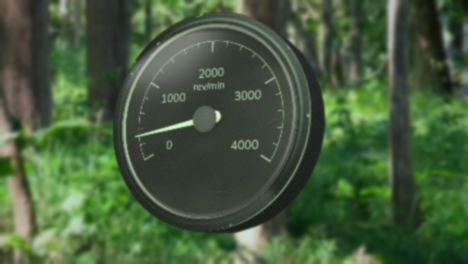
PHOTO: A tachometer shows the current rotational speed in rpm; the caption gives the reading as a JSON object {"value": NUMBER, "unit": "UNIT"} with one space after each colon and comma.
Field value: {"value": 300, "unit": "rpm"}
